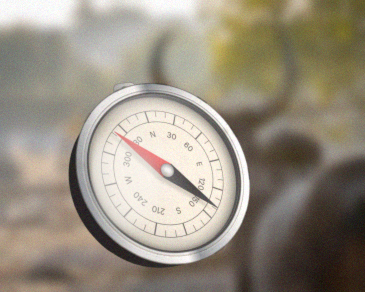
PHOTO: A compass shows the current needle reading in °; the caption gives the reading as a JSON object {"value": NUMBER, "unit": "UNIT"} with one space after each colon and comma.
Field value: {"value": 320, "unit": "°"}
